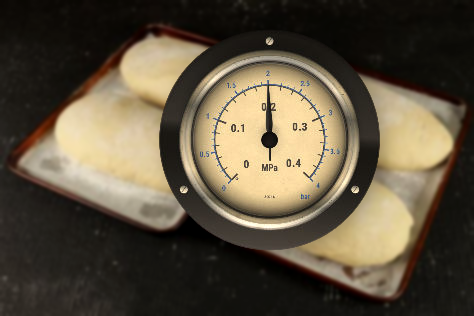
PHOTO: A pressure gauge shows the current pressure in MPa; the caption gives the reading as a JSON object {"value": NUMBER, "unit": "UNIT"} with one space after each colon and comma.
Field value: {"value": 0.2, "unit": "MPa"}
